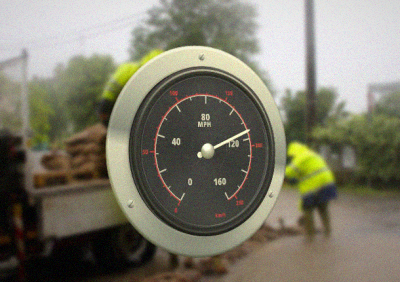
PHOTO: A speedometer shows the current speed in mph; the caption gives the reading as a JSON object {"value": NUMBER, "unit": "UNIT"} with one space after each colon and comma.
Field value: {"value": 115, "unit": "mph"}
